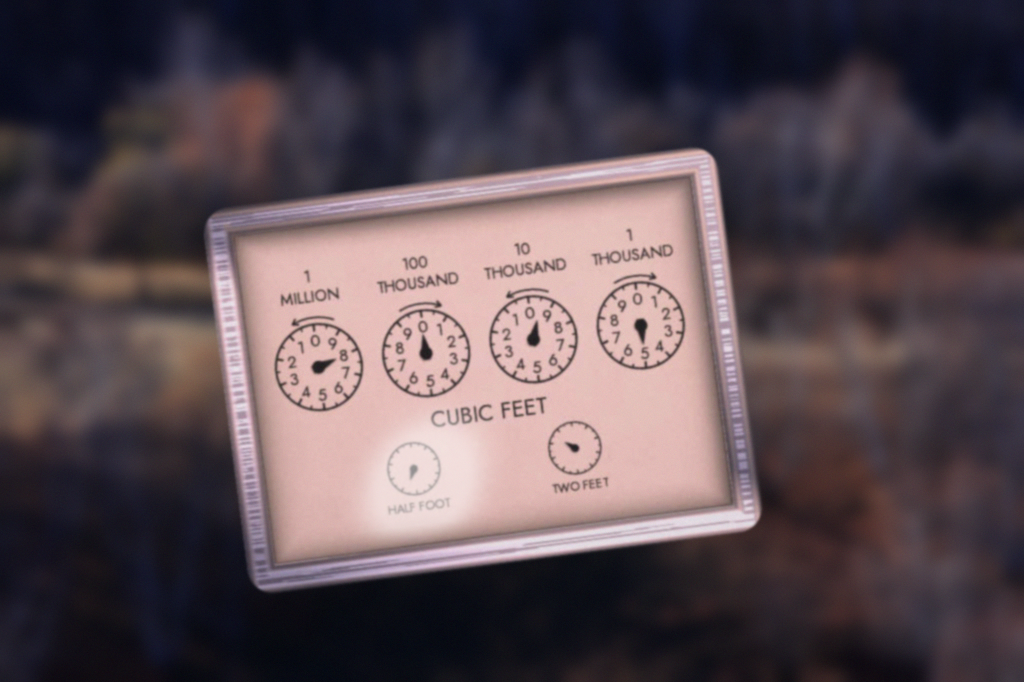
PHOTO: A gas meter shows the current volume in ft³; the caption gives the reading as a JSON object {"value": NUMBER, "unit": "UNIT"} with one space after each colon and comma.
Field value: {"value": 799500, "unit": "ft³"}
